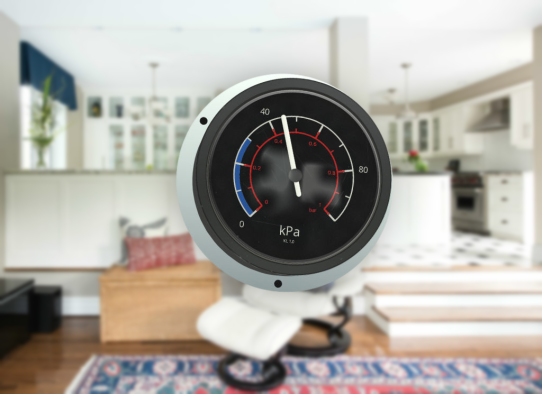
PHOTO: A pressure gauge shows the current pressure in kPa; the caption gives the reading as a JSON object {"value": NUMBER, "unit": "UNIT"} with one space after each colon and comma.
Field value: {"value": 45, "unit": "kPa"}
